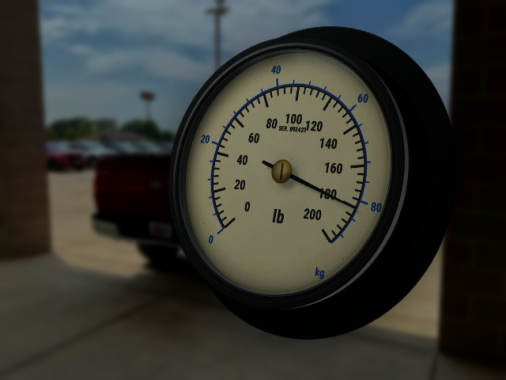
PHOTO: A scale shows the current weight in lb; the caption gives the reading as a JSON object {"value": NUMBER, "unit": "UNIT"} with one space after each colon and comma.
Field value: {"value": 180, "unit": "lb"}
